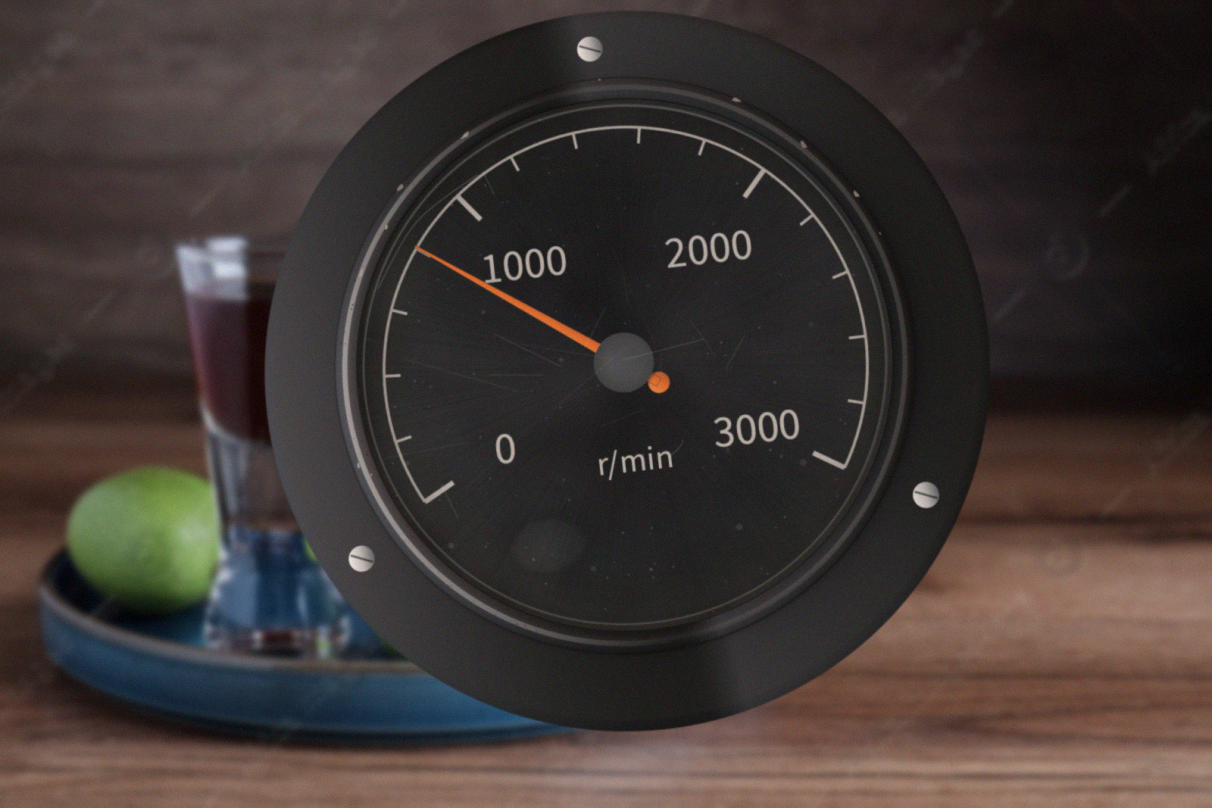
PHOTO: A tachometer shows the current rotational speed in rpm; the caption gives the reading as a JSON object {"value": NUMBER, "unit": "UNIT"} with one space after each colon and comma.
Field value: {"value": 800, "unit": "rpm"}
